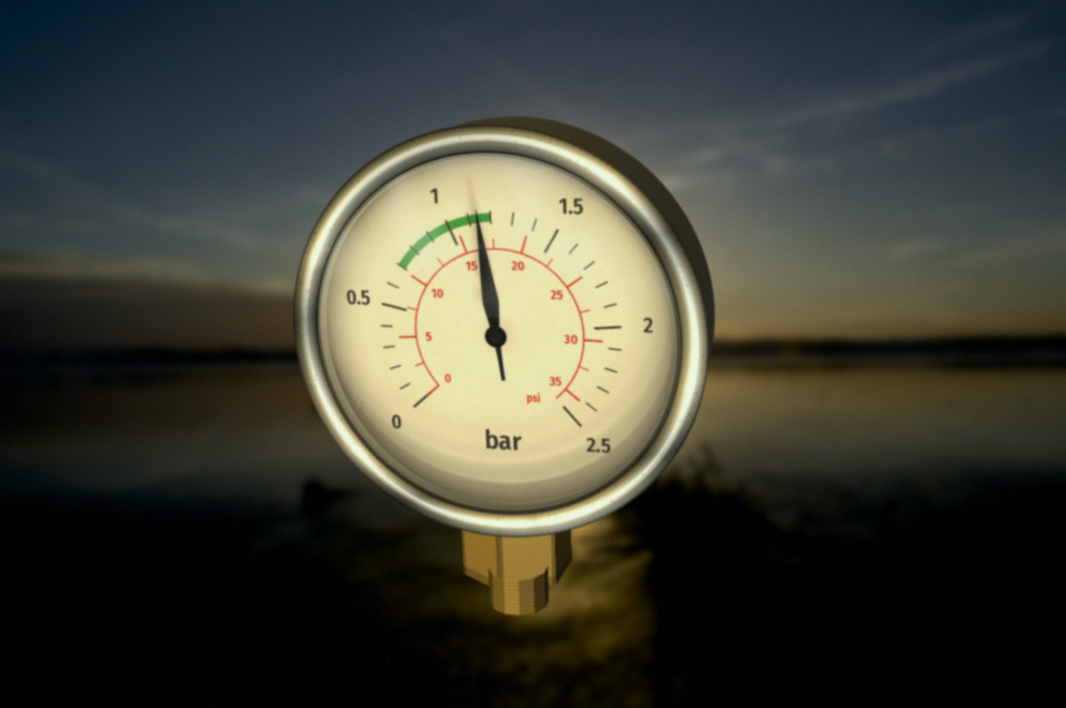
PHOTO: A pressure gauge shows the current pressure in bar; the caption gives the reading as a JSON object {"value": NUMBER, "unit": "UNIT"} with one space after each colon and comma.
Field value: {"value": 1.15, "unit": "bar"}
